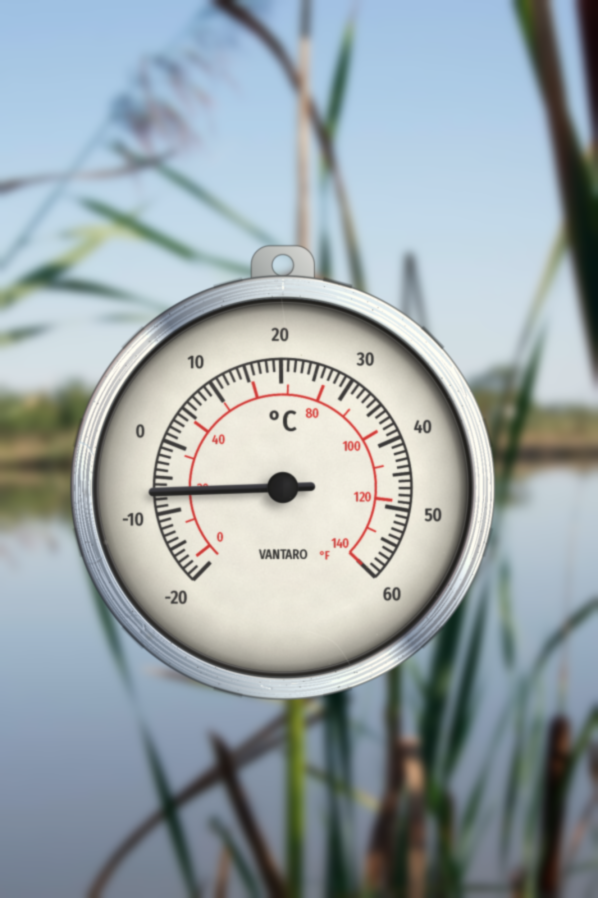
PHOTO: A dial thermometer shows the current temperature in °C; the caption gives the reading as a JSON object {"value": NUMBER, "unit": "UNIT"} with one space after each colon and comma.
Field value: {"value": -7, "unit": "°C"}
